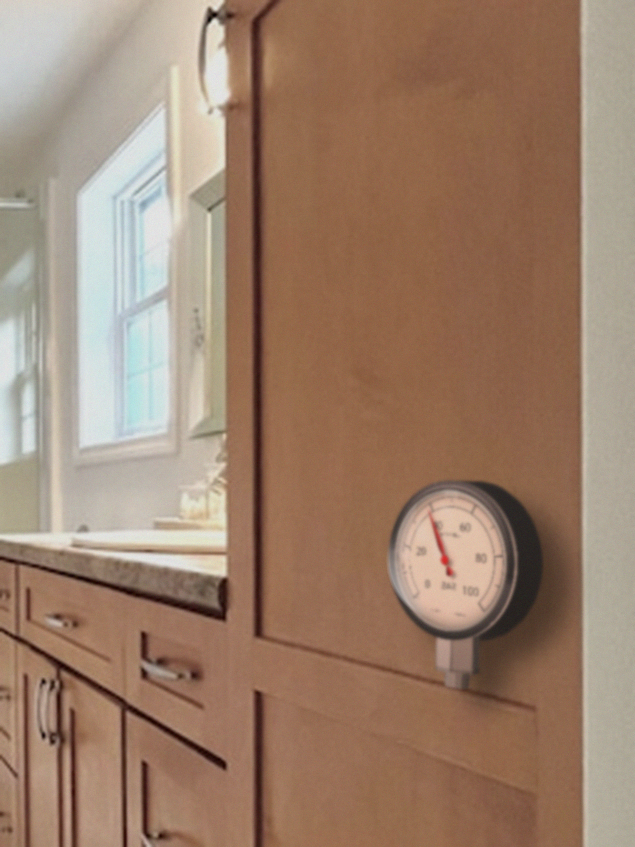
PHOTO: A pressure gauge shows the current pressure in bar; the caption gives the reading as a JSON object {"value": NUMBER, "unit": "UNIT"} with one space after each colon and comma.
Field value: {"value": 40, "unit": "bar"}
